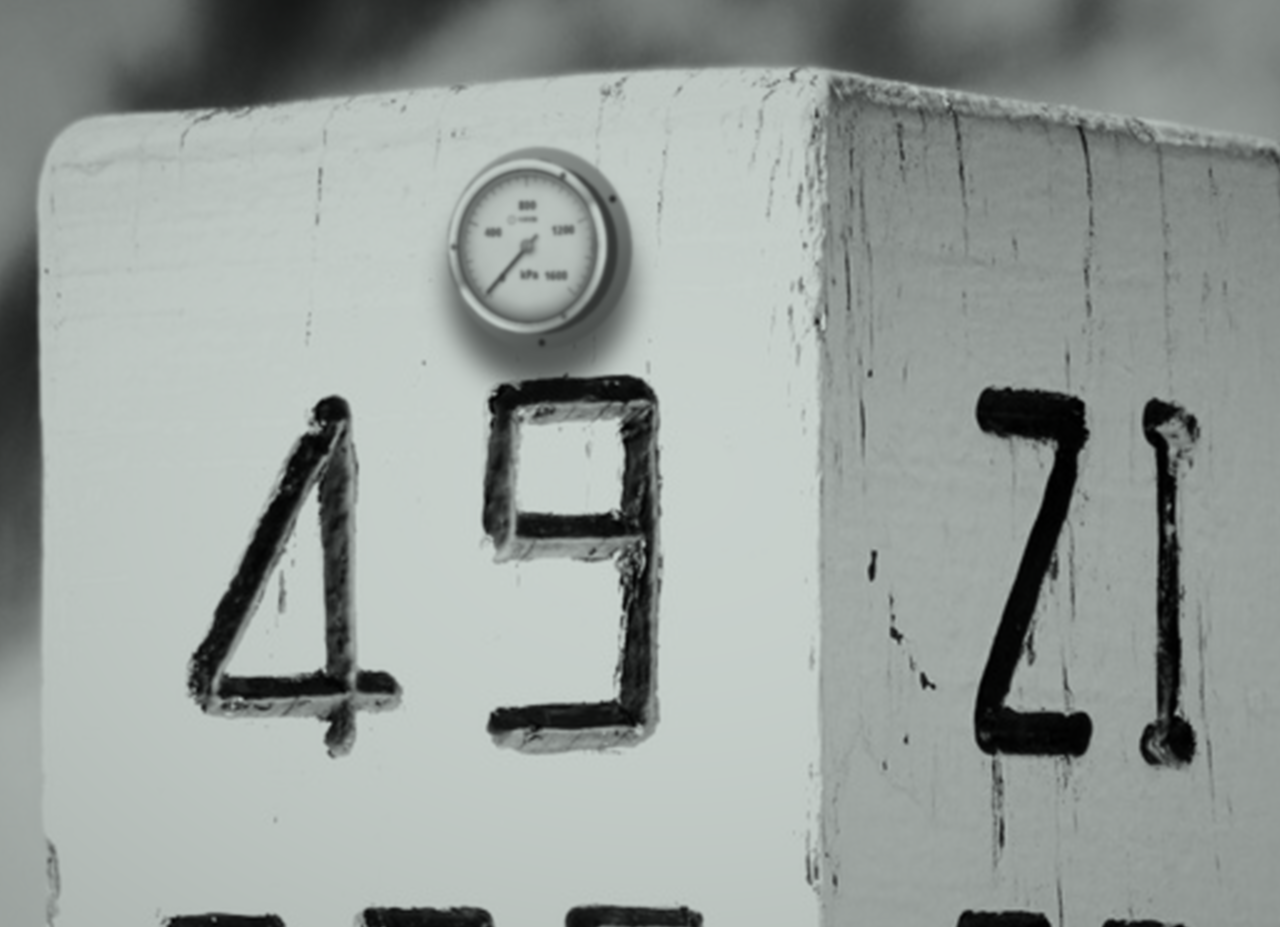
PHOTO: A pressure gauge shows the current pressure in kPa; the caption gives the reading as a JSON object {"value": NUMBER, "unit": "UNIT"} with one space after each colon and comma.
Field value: {"value": 0, "unit": "kPa"}
